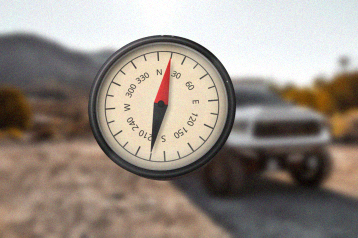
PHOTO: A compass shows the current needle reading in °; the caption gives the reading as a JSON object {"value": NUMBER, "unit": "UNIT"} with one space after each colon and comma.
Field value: {"value": 15, "unit": "°"}
